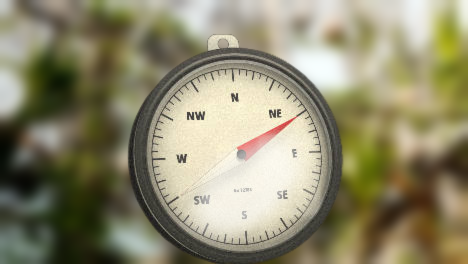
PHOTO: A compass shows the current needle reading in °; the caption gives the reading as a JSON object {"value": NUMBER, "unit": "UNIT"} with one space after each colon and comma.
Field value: {"value": 60, "unit": "°"}
